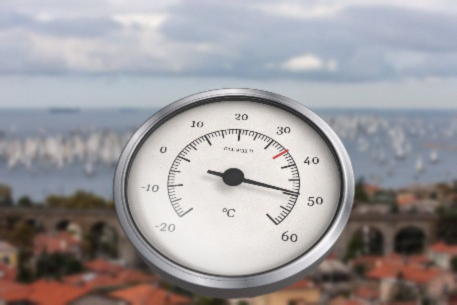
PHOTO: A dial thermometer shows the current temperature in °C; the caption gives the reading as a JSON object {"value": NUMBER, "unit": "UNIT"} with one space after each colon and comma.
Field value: {"value": 50, "unit": "°C"}
